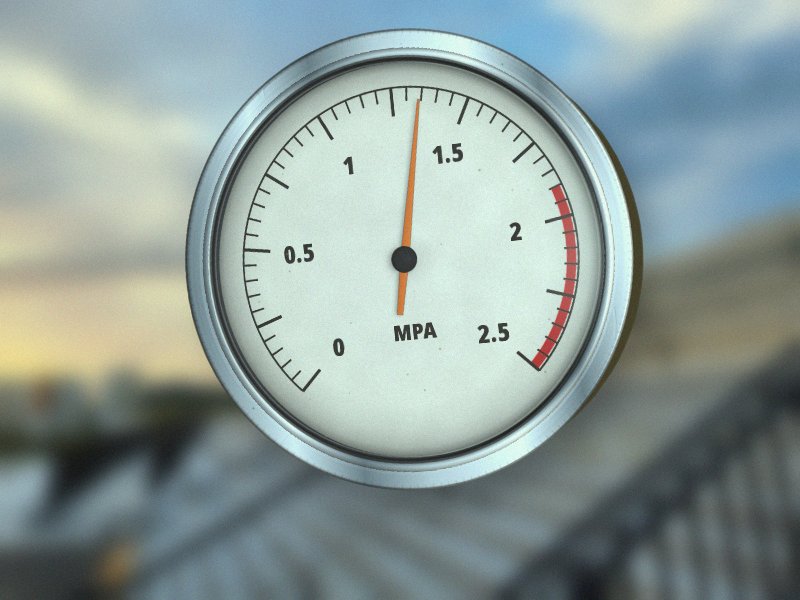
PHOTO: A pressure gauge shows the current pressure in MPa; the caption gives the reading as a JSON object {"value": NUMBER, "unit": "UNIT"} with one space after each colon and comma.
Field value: {"value": 1.35, "unit": "MPa"}
